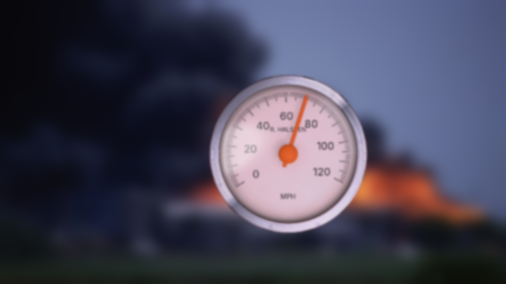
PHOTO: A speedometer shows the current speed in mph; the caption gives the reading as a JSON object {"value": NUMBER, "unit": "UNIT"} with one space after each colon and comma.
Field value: {"value": 70, "unit": "mph"}
